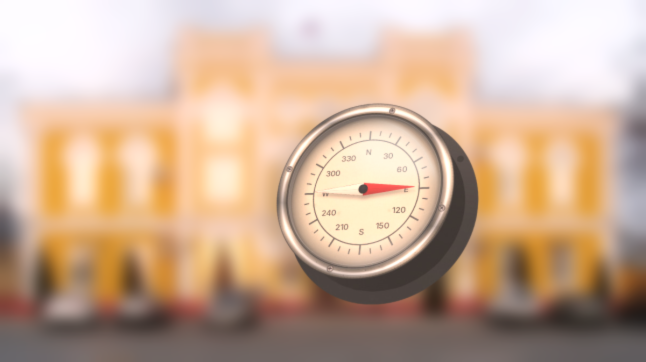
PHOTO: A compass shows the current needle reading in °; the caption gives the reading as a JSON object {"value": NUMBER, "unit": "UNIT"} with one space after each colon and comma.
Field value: {"value": 90, "unit": "°"}
